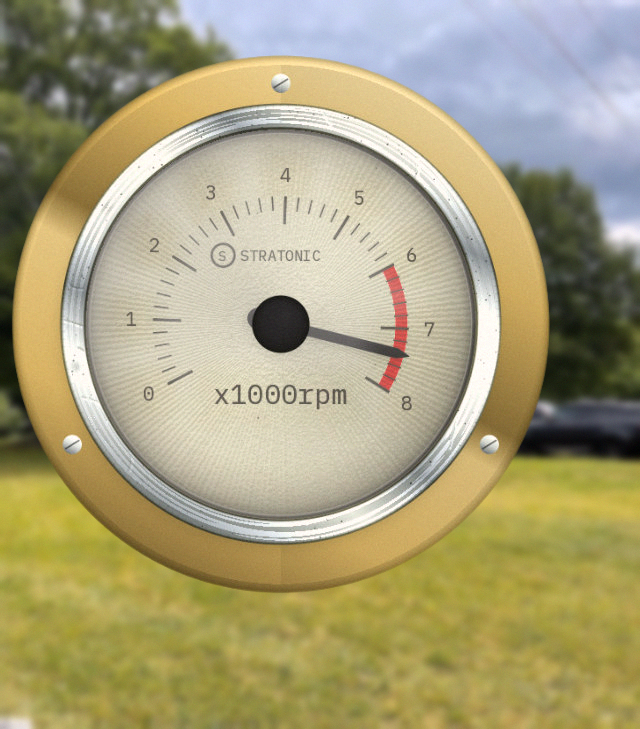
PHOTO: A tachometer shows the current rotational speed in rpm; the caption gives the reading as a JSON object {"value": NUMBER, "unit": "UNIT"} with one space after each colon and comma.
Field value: {"value": 7400, "unit": "rpm"}
